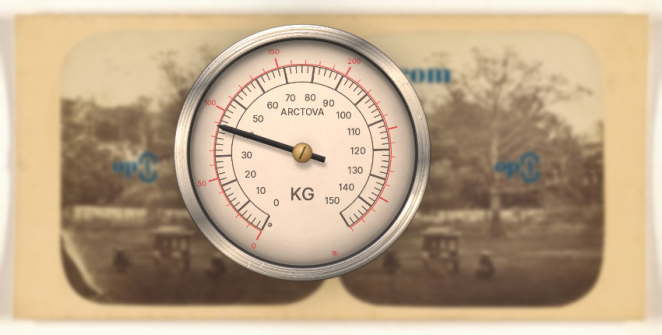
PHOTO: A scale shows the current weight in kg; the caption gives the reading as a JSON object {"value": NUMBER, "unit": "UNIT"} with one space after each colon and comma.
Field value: {"value": 40, "unit": "kg"}
